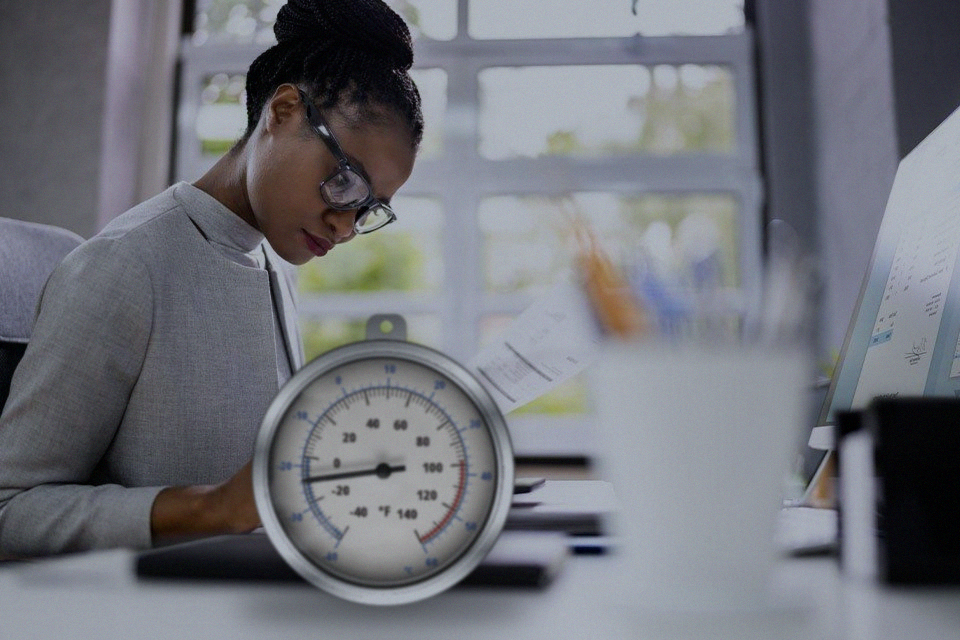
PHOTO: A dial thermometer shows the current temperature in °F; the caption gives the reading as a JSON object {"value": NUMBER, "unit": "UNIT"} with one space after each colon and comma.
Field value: {"value": -10, "unit": "°F"}
